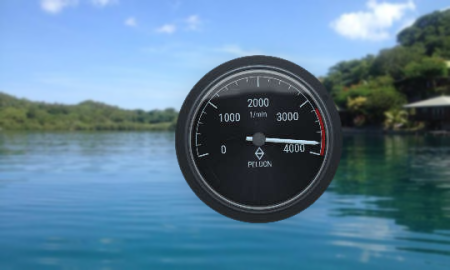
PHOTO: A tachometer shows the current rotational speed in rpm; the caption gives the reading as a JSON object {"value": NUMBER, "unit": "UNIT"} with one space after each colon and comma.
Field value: {"value": 3800, "unit": "rpm"}
